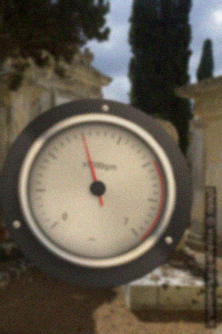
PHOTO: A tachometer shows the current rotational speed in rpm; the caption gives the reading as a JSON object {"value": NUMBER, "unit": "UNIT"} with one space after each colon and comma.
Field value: {"value": 3000, "unit": "rpm"}
